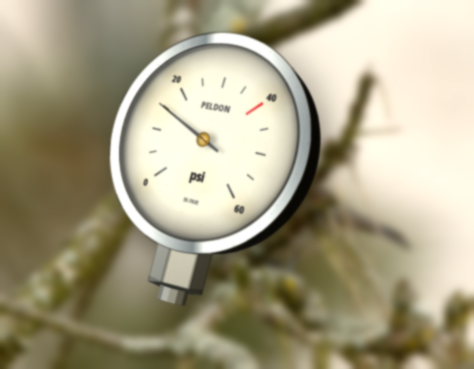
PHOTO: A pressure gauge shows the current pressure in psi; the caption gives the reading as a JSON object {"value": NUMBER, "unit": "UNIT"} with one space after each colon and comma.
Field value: {"value": 15, "unit": "psi"}
